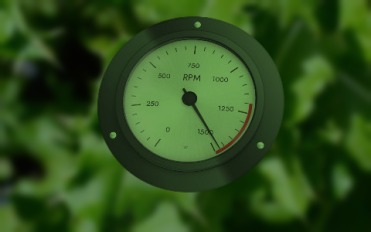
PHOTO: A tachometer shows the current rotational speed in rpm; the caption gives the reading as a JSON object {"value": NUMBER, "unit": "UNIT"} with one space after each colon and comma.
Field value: {"value": 1475, "unit": "rpm"}
